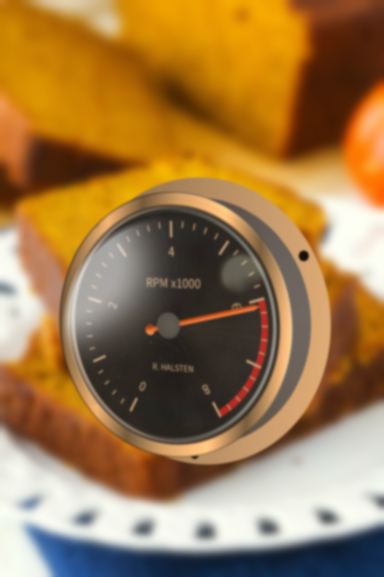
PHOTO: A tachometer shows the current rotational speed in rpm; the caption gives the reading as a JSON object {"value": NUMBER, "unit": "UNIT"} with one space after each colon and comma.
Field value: {"value": 6100, "unit": "rpm"}
